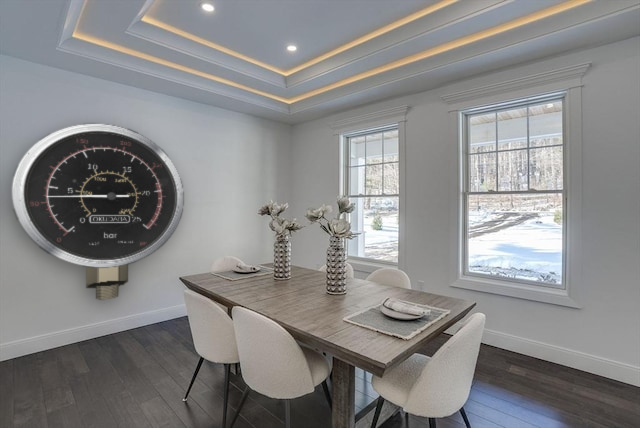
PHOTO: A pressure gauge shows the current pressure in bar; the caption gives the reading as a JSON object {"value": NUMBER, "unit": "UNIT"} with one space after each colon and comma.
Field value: {"value": 4, "unit": "bar"}
